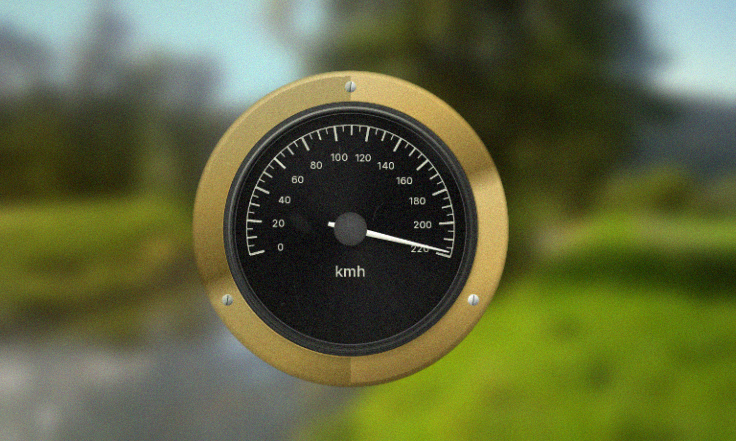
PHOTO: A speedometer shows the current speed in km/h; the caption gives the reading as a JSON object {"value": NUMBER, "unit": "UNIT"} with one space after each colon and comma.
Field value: {"value": 217.5, "unit": "km/h"}
